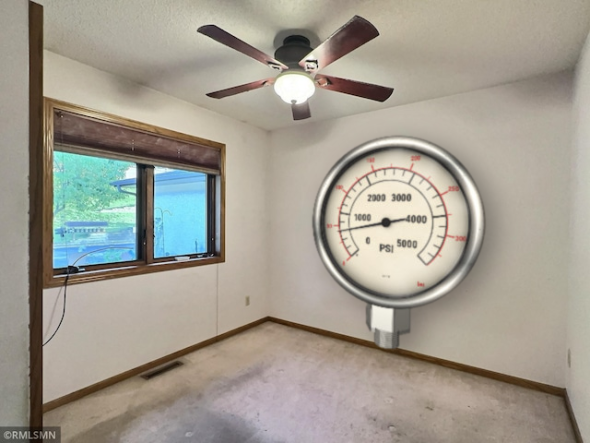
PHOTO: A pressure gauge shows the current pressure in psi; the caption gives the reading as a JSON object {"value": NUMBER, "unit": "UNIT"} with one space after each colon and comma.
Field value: {"value": 600, "unit": "psi"}
